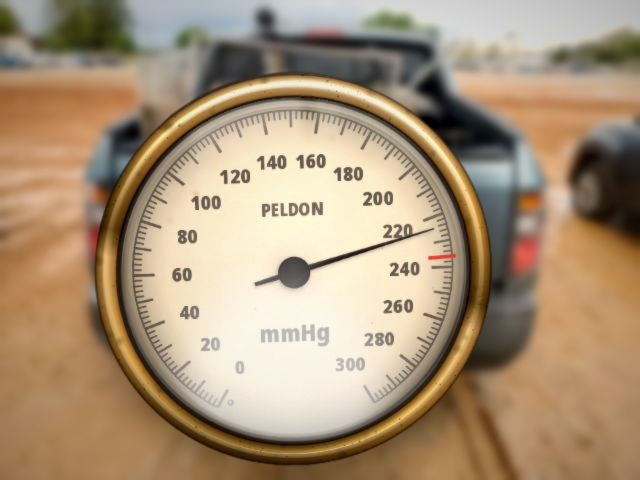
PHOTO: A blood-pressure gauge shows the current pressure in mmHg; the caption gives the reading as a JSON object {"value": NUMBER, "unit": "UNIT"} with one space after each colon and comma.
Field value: {"value": 224, "unit": "mmHg"}
